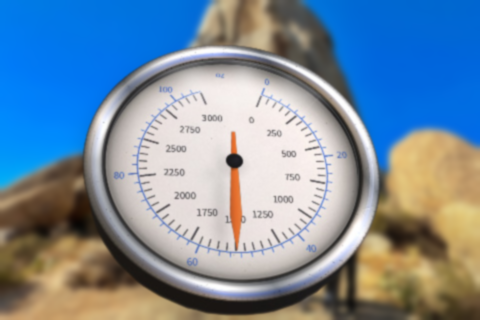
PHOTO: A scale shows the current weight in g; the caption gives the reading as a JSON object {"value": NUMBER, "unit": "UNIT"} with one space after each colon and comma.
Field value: {"value": 1500, "unit": "g"}
